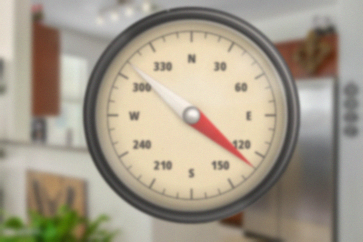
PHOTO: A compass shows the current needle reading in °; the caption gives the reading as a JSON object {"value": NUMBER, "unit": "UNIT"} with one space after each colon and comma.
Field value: {"value": 130, "unit": "°"}
